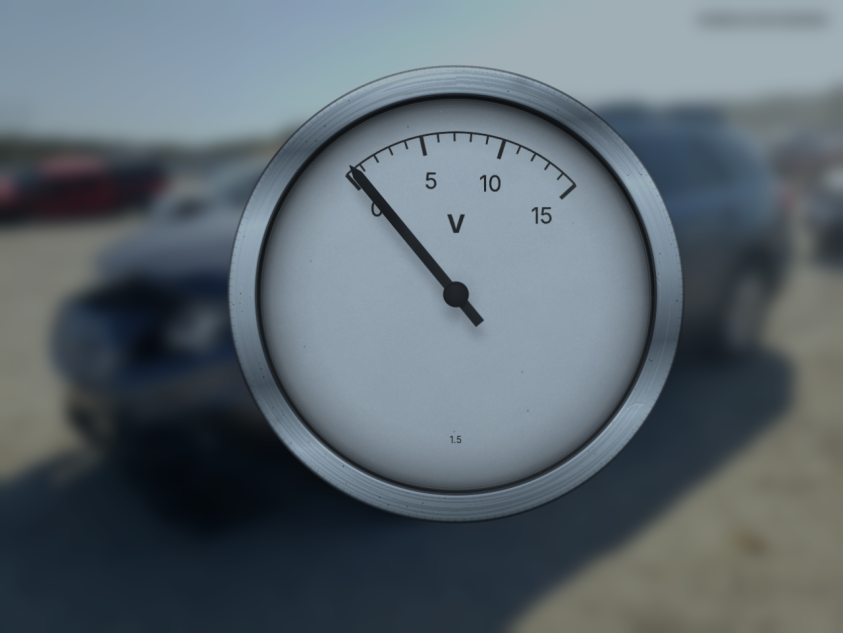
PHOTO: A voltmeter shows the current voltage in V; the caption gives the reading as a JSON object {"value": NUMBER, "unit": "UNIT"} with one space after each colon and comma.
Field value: {"value": 0.5, "unit": "V"}
